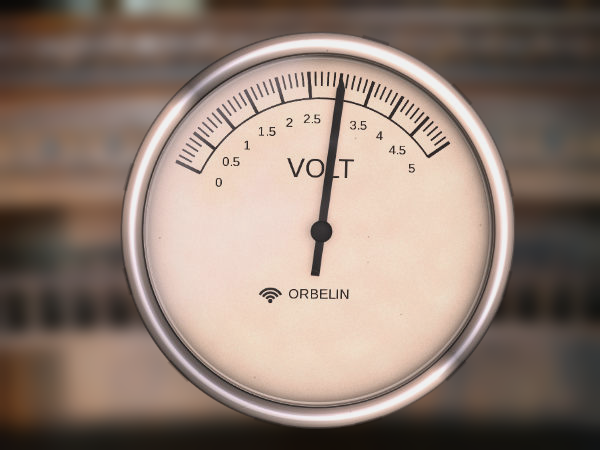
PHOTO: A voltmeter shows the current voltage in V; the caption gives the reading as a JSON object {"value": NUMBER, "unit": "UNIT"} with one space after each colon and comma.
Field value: {"value": 3, "unit": "V"}
